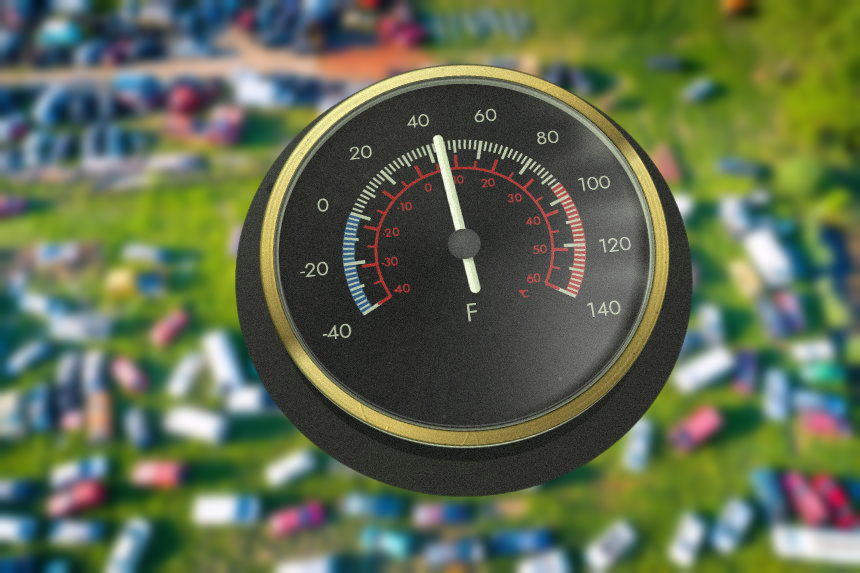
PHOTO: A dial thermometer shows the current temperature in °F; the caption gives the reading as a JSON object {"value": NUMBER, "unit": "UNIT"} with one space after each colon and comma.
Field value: {"value": 44, "unit": "°F"}
